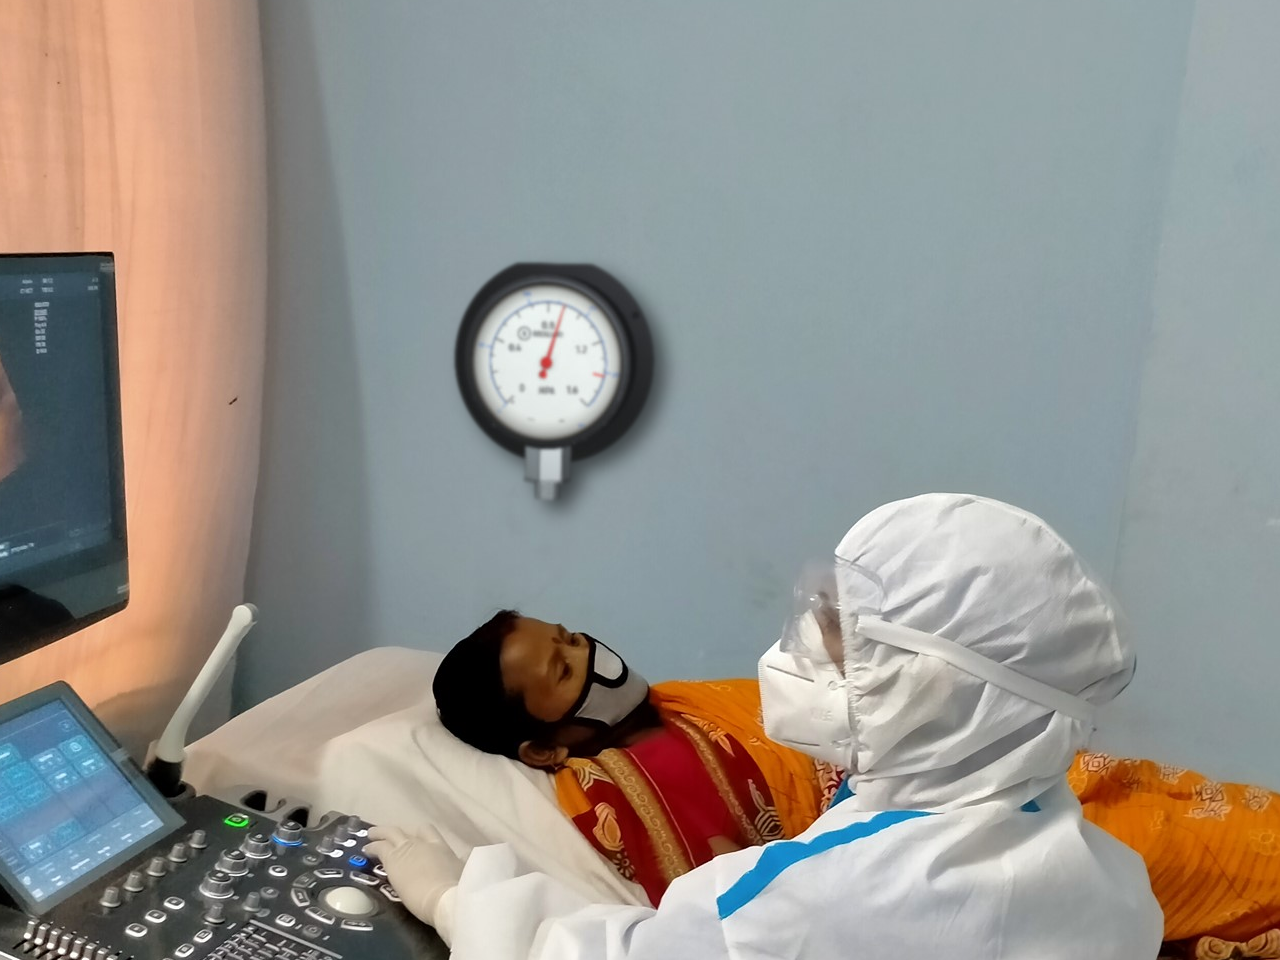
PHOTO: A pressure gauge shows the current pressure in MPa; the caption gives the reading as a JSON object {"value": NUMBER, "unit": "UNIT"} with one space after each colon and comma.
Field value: {"value": 0.9, "unit": "MPa"}
